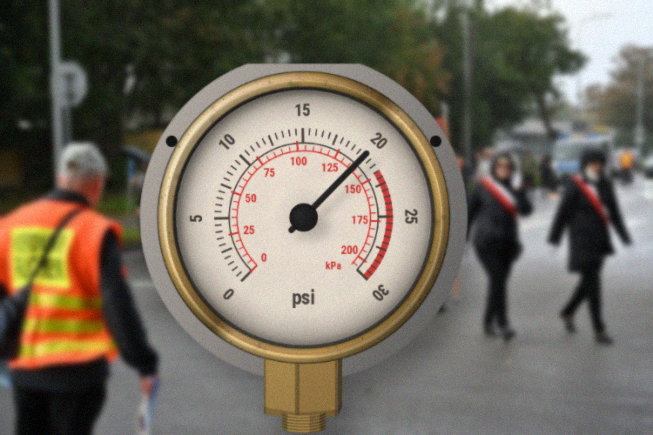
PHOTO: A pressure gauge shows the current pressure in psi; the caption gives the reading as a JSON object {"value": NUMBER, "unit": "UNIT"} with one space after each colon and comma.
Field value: {"value": 20, "unit": "psi"}
